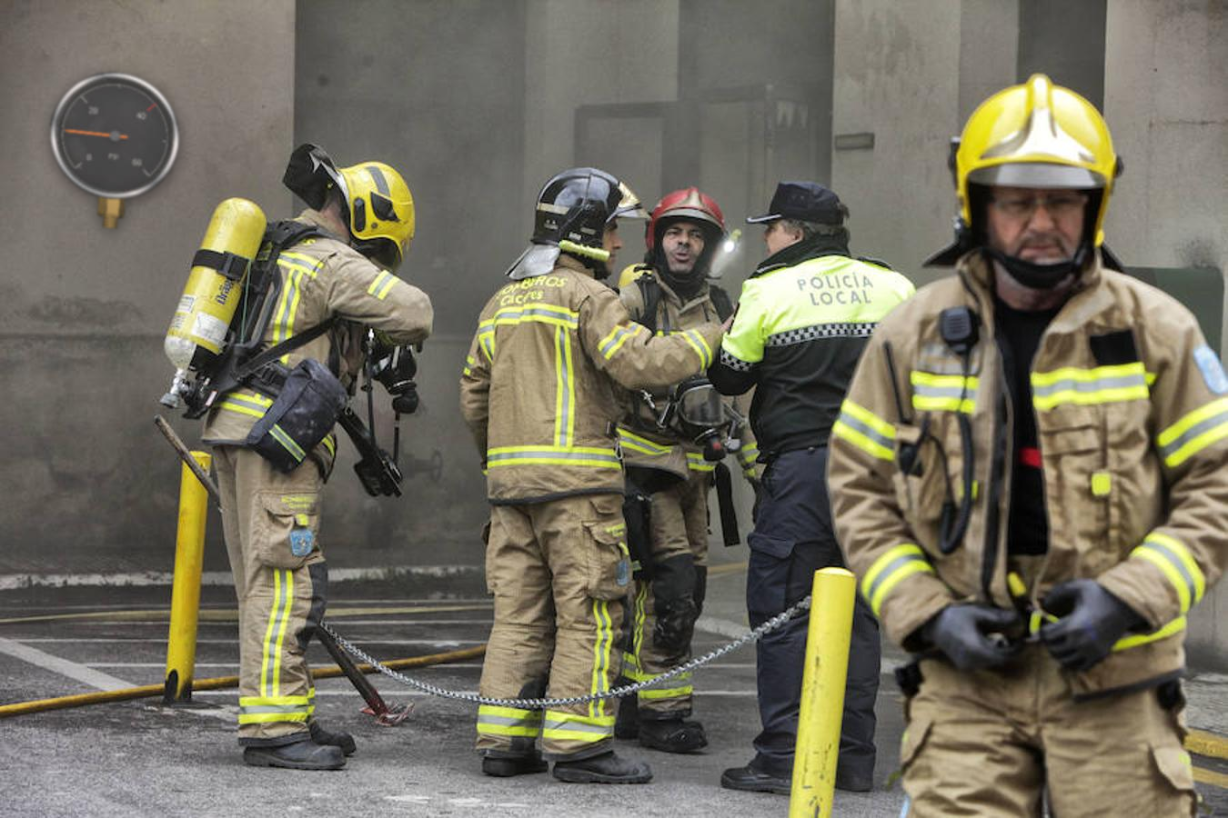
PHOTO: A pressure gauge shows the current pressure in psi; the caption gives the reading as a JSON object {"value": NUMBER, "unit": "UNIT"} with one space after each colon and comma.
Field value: {"value": 10, "unit": "psi"}
